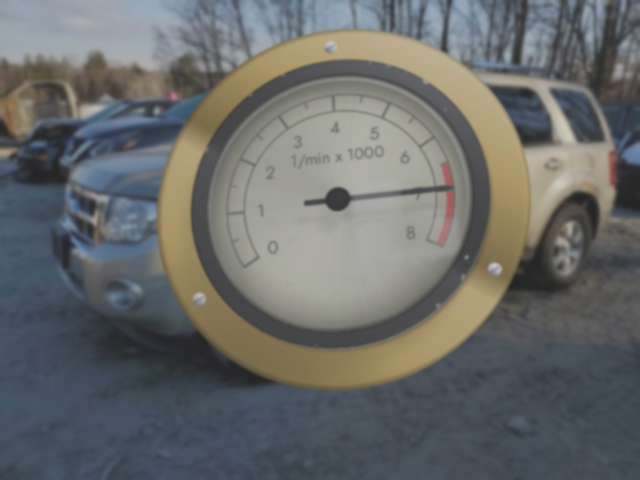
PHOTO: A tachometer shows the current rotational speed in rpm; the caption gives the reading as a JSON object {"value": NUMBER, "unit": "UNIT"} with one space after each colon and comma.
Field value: {"value": 7000, "unit": "rpm"}
